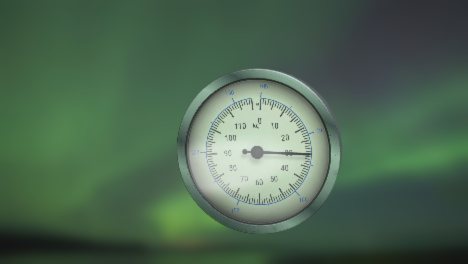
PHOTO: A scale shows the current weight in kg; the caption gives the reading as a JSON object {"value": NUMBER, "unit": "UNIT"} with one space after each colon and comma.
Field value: {"value": 30, "unit": "kg"}
